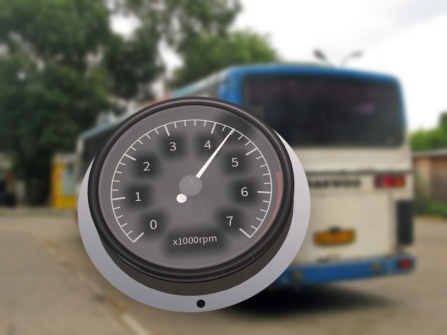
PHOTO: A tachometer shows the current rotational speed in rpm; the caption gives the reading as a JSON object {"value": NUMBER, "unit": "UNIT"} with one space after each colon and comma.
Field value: {"value": 4400, "unit": "rpm"}
